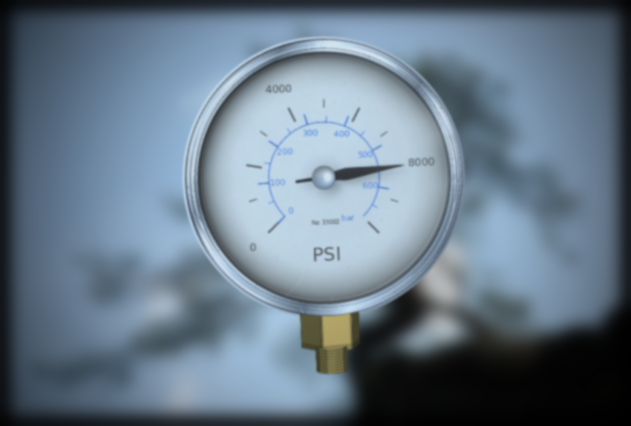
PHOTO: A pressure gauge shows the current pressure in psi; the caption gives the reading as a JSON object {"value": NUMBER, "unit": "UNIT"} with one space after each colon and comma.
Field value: {"value": 8000, "unit": "psi"}
